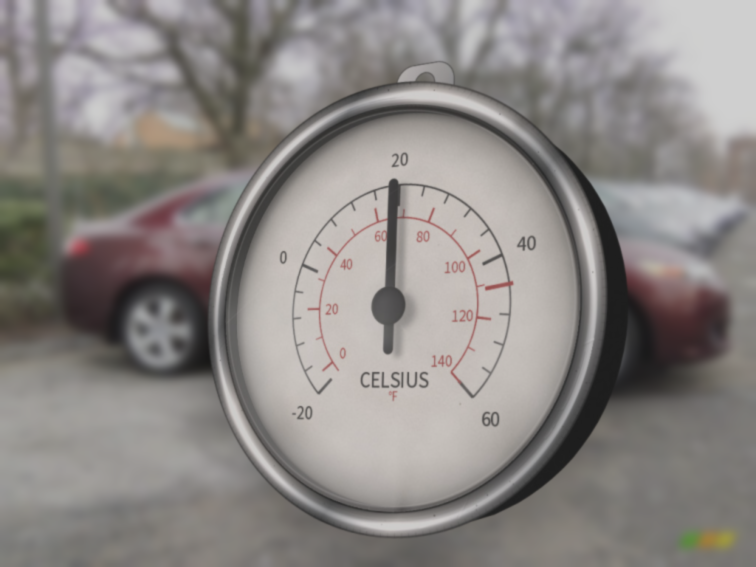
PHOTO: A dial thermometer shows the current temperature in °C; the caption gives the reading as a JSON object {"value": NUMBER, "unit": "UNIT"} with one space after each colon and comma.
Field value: {"value": 20, "unit": "°C"}
